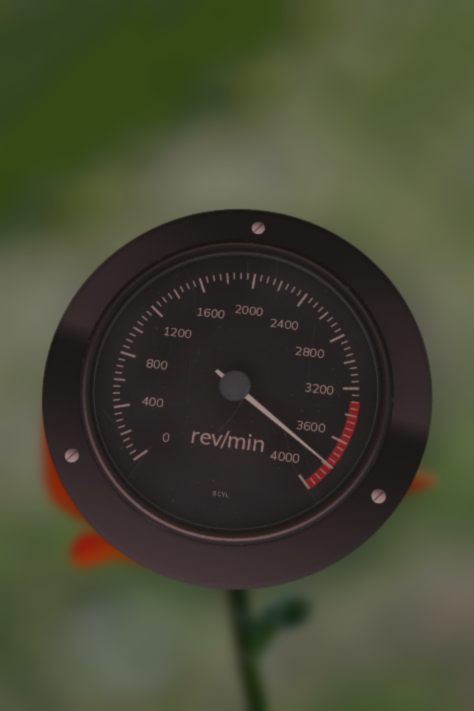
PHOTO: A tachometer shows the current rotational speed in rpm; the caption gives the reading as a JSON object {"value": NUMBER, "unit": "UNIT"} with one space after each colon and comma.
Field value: {"value": 3800, "unit": "rpm"}
